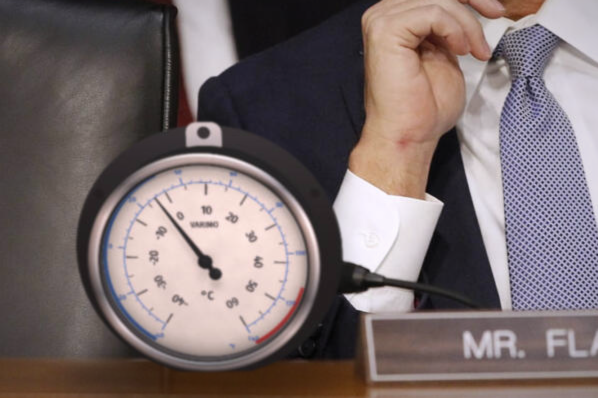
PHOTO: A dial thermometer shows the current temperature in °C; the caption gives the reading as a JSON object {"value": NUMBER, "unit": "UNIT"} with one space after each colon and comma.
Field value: {"value": -2.5, "unit": "°C"}
